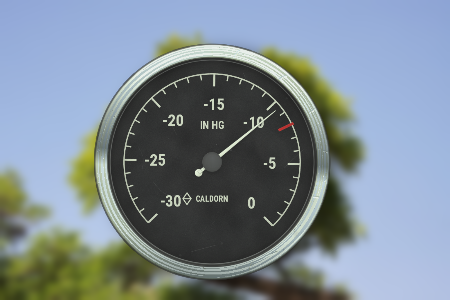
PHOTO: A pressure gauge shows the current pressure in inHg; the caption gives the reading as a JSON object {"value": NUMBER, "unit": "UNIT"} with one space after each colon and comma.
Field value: {"value": -9.5, "unit": "inHg"}
